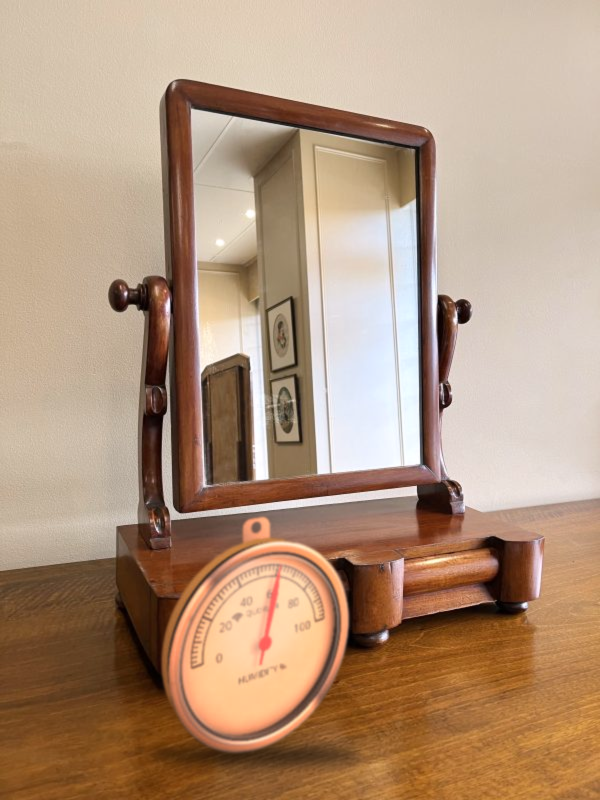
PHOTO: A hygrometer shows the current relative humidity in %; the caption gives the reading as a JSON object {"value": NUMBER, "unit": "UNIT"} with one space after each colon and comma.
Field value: {"value": 60, "unit": "%"}
